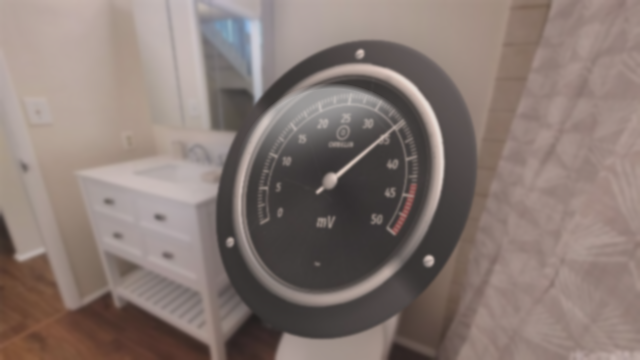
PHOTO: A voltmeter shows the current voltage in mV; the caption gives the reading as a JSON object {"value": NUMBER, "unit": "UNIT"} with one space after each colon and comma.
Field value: {"value": 35, "unit": "mV"}
